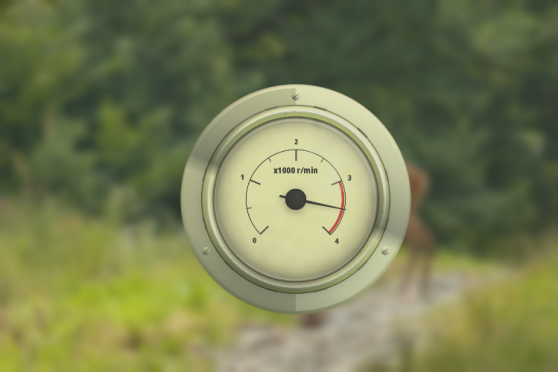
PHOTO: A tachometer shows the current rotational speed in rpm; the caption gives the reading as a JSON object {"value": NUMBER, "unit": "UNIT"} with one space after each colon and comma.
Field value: {"value": 3500, "unit": "rpm"}
